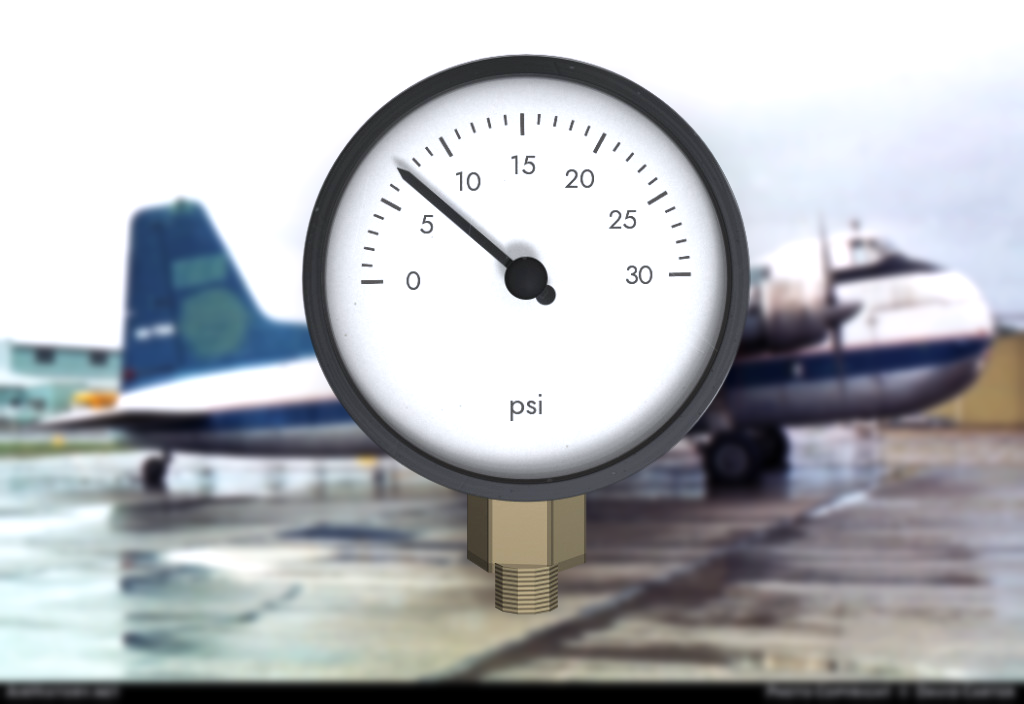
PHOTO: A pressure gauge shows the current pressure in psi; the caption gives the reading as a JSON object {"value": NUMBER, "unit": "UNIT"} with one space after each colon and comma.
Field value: {"value": 7, "unit": "psi"}
